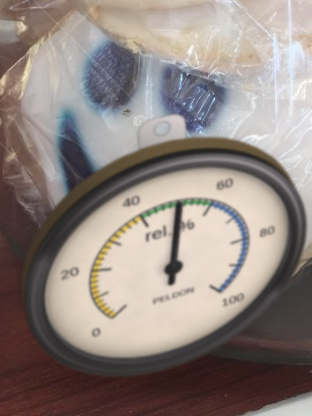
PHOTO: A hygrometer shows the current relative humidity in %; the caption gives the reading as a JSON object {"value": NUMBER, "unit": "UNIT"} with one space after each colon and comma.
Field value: {"value": 50, "unit": "%"}
